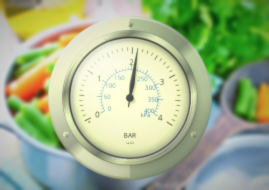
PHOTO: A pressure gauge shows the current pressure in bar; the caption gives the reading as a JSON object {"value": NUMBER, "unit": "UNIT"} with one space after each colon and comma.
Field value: {"value": 2.1, "unit": "bar"}
